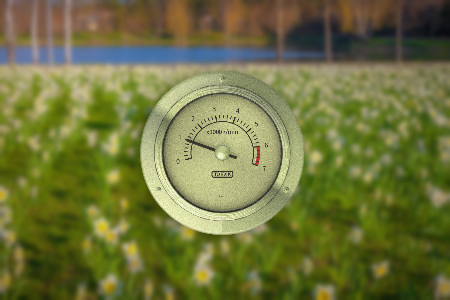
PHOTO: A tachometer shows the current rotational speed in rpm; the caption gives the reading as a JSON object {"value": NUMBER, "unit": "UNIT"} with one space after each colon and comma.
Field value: {"value": 1000, "unit": "rpm"}
